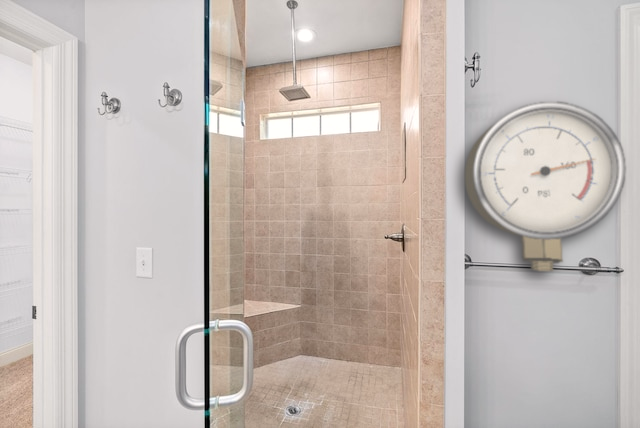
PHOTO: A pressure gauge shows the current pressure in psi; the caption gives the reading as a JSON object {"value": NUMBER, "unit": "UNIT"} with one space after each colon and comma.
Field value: {"value": 160, "unit": "psi"}
